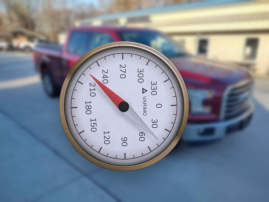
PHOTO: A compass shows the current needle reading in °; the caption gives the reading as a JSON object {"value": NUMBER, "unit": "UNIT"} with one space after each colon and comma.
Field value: {"value": 225, "unit": "°"}
